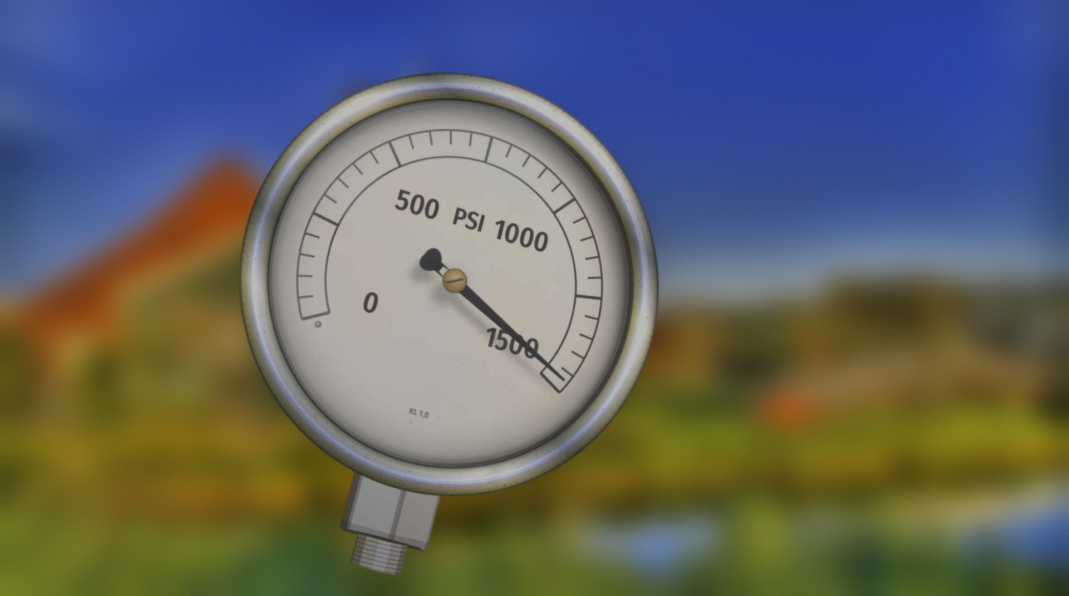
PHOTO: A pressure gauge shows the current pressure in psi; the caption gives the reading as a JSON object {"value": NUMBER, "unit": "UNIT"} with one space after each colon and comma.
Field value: {"value": 1475, "unit": "psi"}
